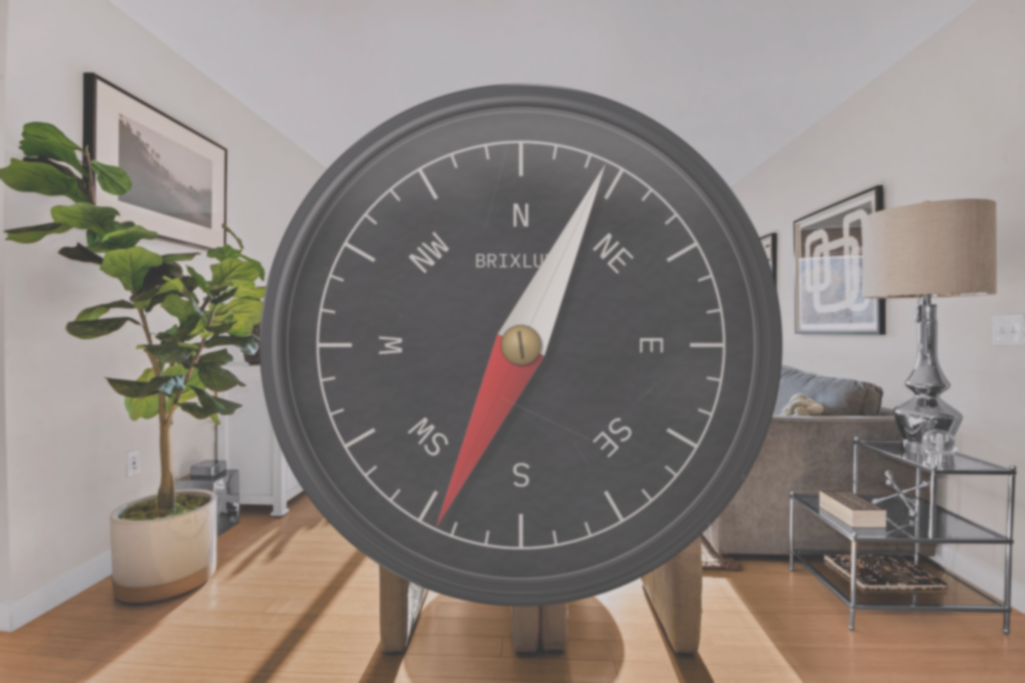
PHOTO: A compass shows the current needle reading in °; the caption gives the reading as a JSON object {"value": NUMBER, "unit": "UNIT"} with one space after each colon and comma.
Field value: {"value": 205, "unit": "°"}
